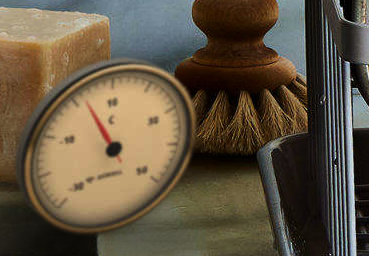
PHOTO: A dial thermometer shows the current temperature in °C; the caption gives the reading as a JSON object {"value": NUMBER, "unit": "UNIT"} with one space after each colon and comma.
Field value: {"value": 2, "unit": "°C"}
